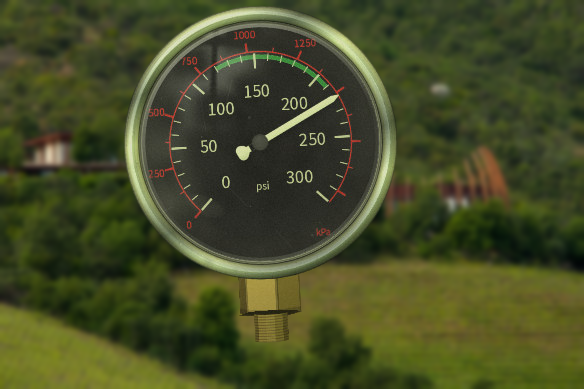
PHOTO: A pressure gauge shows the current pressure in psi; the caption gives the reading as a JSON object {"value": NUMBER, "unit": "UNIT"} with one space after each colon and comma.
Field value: {"value": 220, "unit": "psi"}
